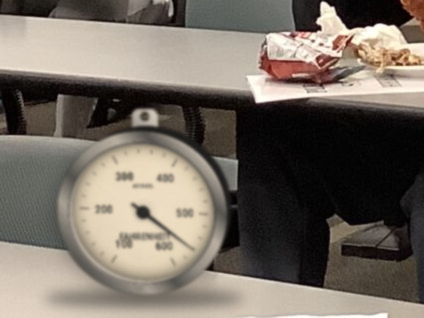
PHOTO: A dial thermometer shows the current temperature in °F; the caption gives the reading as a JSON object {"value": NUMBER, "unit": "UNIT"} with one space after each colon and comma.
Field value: {"value": 560, "unit": "°F"}
